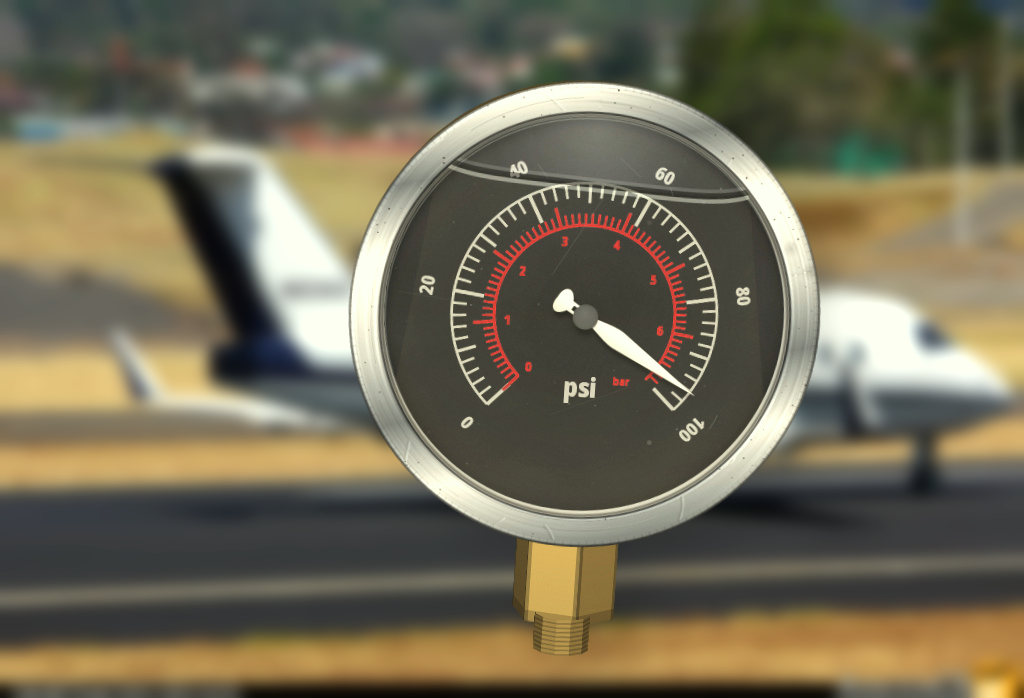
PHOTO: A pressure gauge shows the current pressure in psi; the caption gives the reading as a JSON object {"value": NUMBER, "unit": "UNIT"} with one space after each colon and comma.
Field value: {"value": 96, "unit": "psi"}
